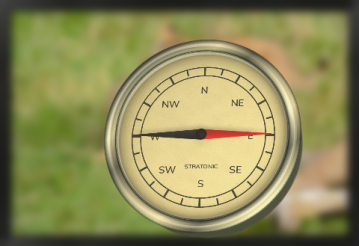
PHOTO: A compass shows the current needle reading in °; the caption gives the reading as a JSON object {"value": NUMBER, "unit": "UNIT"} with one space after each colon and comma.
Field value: {"value": 90, "unit": "°"}
